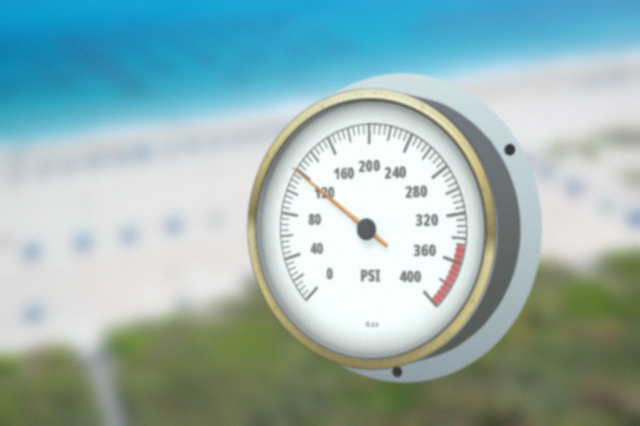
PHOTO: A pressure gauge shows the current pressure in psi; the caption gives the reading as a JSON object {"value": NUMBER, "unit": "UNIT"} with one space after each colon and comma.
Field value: {"value": 120, "unit": "psi"}
